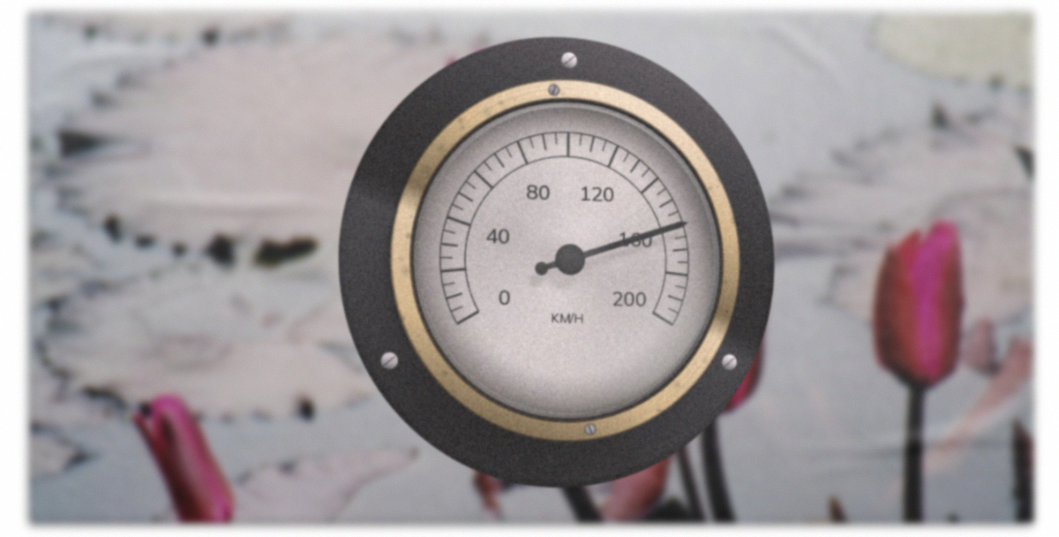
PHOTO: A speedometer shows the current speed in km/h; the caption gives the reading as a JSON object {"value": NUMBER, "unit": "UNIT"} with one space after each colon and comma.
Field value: {"value": 160, "unit": "km/h"}
